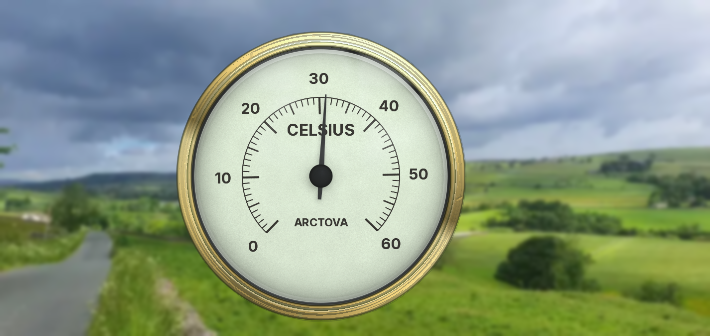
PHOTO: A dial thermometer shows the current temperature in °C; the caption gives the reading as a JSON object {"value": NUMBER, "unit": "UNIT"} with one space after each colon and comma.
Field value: {"value": 31, "unit": "°C"}
